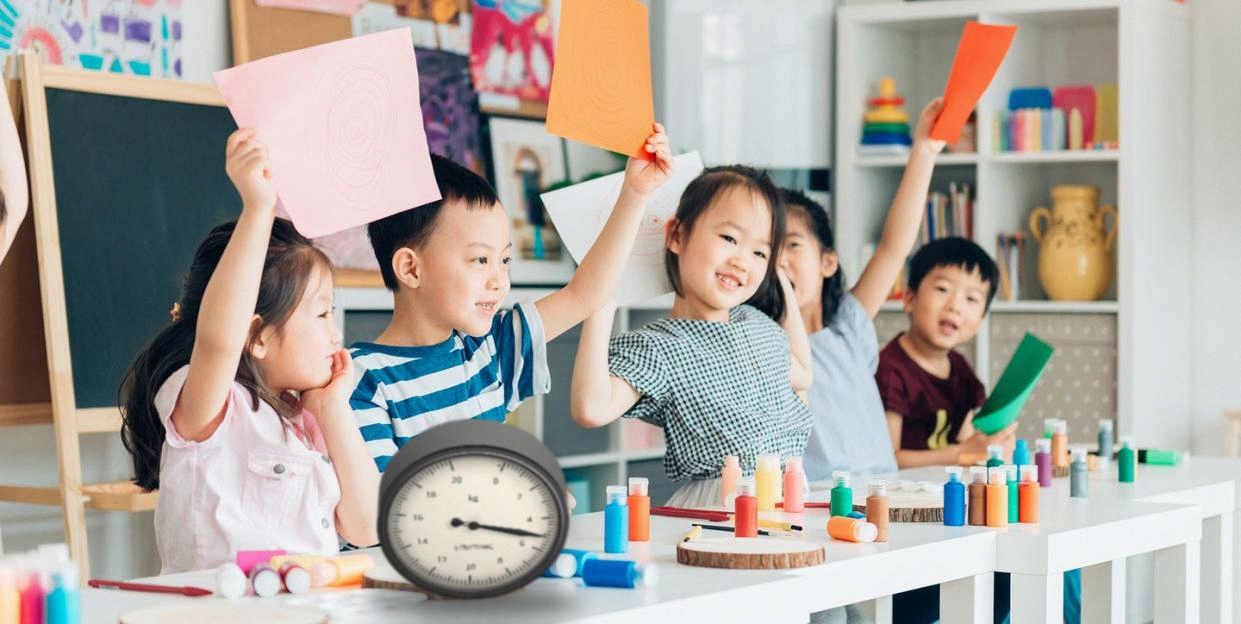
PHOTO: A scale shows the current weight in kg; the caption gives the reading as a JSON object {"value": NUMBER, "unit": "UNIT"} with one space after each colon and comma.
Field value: {"value": 5, "unit": "kg"}
